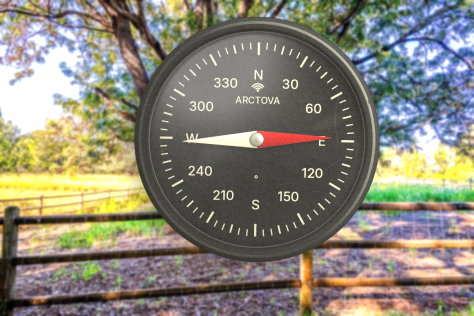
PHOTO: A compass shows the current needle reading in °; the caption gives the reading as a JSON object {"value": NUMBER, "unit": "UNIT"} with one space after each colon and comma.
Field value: {"value": 87.5, "unit": "°"}
